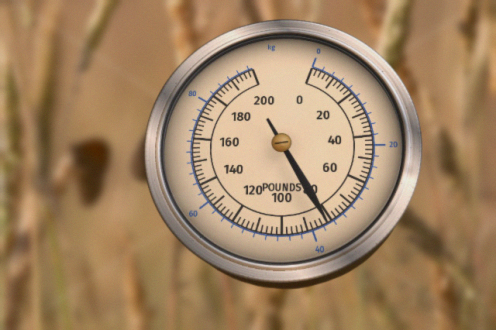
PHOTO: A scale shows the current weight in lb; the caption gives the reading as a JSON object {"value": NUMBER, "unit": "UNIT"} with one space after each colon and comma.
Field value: {"value": 82, "unit": "lb"}
